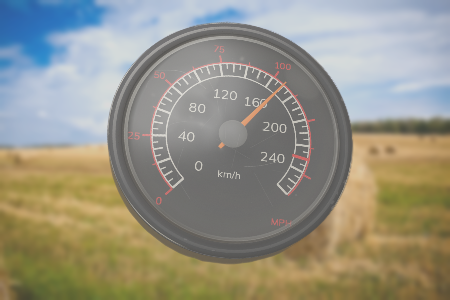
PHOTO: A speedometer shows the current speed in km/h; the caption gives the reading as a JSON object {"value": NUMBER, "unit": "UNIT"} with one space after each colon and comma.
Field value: {"value": 170, "unit": "km/h"}
